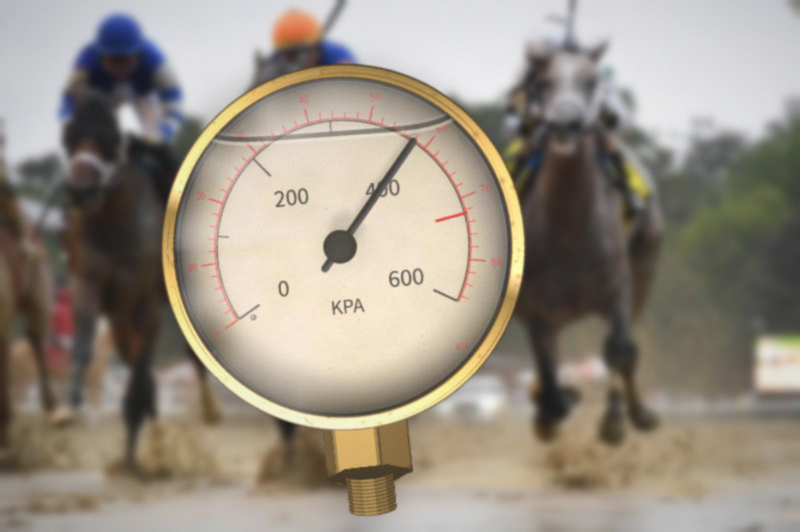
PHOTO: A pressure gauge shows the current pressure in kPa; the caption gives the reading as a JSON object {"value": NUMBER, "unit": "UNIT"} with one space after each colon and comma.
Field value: {"value": 400, "unit": "kPa"}
